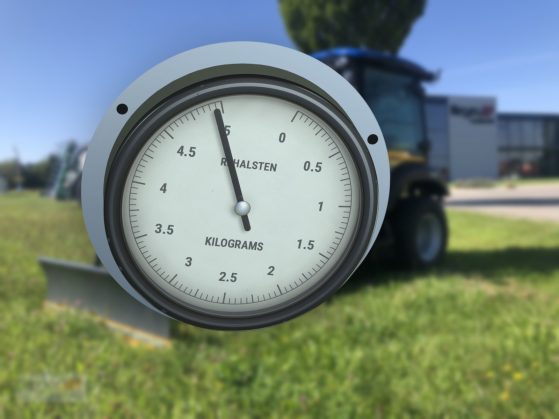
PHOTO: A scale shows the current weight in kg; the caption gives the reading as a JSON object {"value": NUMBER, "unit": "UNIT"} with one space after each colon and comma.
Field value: {"value": 4.95, "unit": "kg"}
